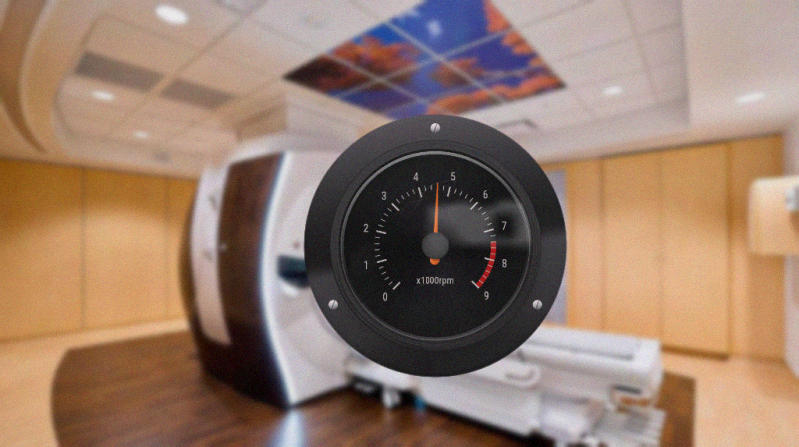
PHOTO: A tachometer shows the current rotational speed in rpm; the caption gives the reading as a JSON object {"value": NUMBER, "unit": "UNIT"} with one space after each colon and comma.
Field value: {"value": 4600, "unit": "rpm"}
